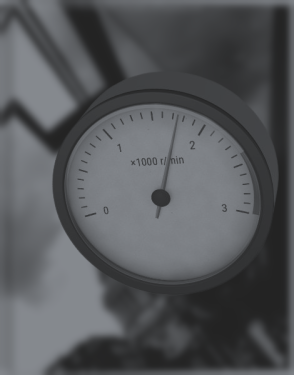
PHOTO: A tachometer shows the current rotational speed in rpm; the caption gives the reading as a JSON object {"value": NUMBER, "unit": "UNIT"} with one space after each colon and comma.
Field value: {"value": 1750, "unit": "rpm"}
